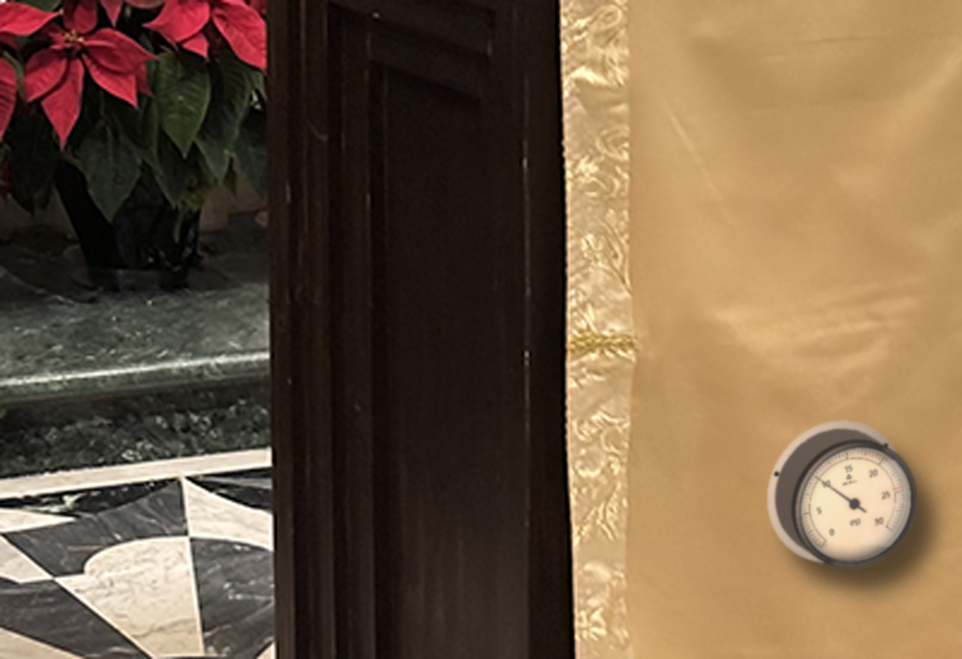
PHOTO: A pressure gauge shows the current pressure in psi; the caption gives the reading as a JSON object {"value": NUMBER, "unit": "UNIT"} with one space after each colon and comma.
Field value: {"value": 10, "unit": "psi"}
